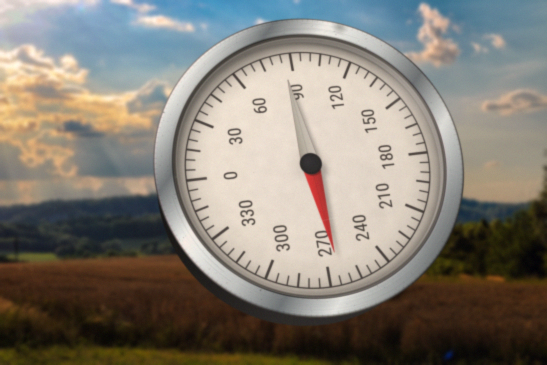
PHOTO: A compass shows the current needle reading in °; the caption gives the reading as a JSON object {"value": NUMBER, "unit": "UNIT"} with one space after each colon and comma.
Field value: {"value": 265, "unit": "°"}
